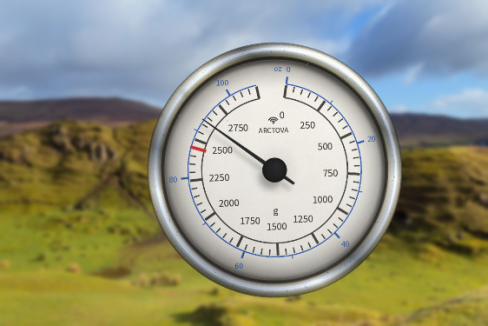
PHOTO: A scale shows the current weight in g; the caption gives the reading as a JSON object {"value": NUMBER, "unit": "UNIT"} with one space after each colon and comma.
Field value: {"value": 2625, "unit": "g"}
